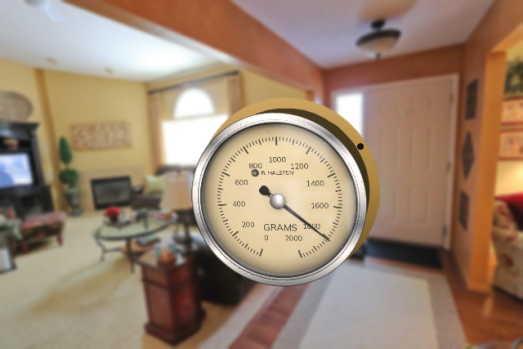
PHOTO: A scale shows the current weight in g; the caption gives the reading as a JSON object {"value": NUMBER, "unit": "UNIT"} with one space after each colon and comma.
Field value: {"value": 1800, "unit": "g"}
